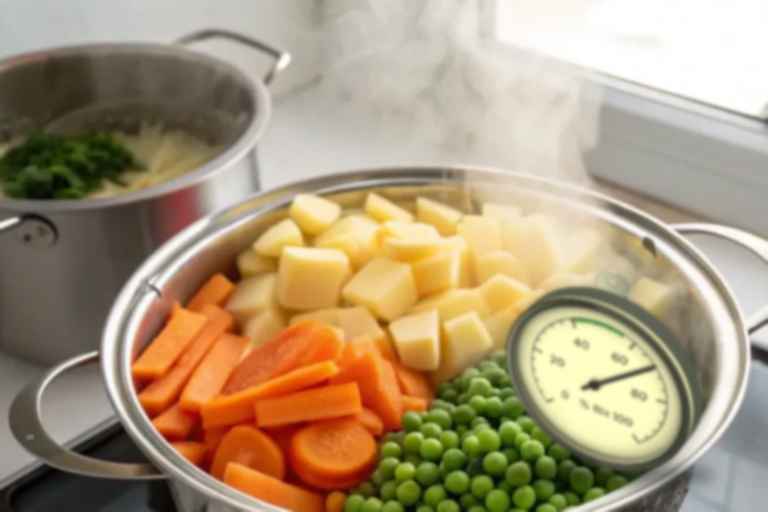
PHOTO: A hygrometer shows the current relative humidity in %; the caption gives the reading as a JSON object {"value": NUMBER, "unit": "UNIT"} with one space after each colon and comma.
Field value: {"value": 68, "unit": "%"}
